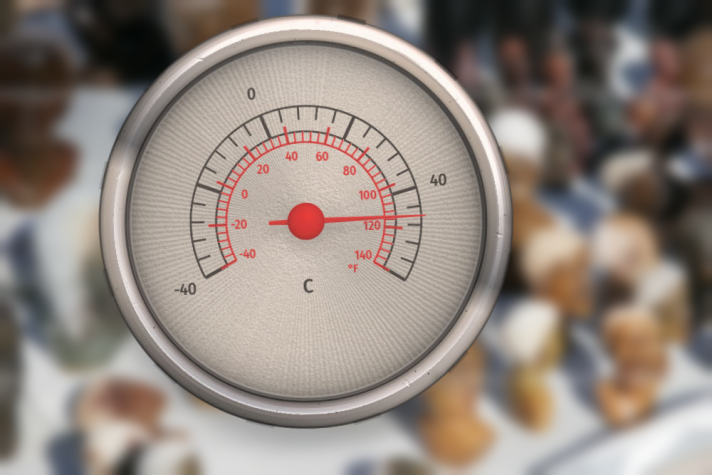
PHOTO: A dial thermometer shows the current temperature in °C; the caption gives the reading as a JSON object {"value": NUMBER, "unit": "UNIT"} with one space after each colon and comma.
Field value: {"value": 46, "unit": "°C"}
